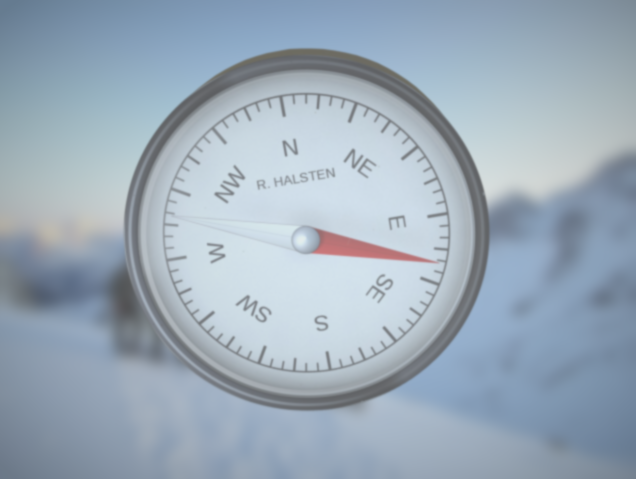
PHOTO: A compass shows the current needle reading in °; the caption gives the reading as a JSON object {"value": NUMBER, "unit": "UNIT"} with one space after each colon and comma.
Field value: {"value": 110, "unit": "°"}
